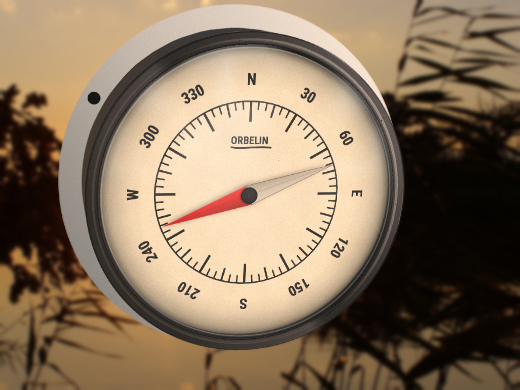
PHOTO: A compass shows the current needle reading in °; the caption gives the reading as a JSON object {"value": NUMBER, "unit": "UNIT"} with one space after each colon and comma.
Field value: {"value": 250, "unit": "°"}
